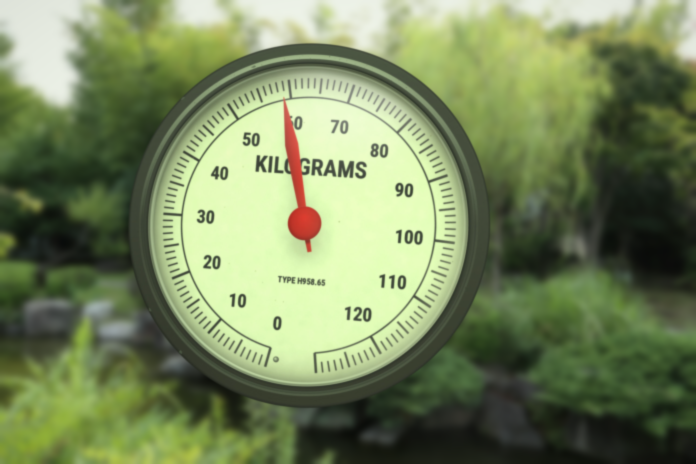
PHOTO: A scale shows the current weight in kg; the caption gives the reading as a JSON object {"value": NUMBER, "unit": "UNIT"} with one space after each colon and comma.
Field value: {"value": 59, "unit": "kg"}
